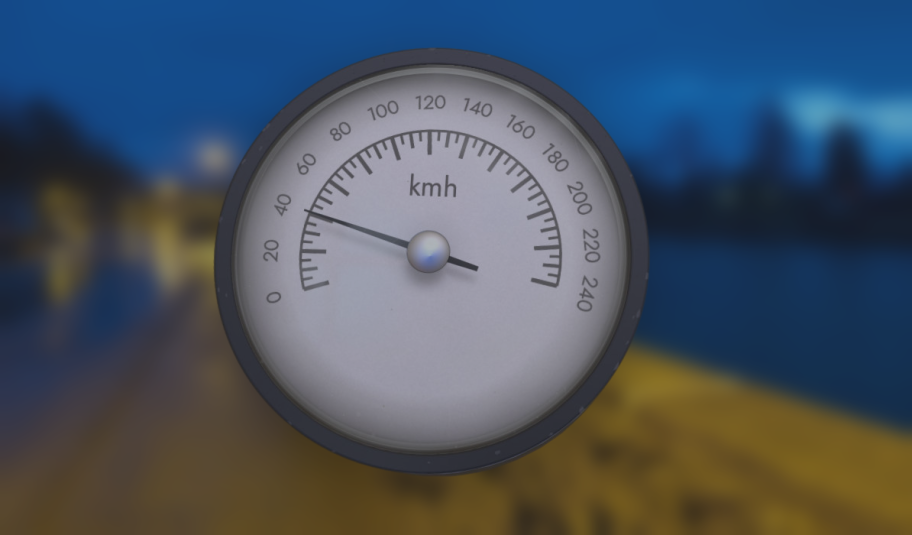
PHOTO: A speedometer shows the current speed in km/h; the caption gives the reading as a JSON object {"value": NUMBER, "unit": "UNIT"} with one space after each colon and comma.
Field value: {"value": 40, "unit": "km/h"}
